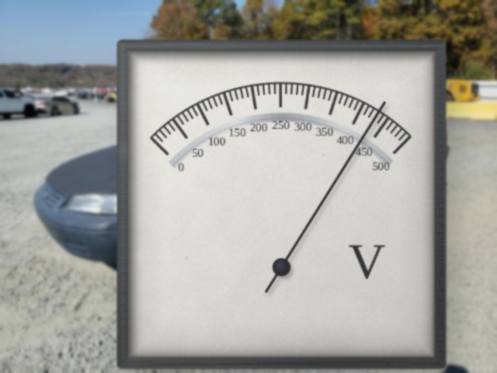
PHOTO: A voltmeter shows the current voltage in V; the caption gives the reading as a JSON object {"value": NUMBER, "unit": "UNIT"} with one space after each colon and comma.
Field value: {"value": 430, "unit": "V"}
